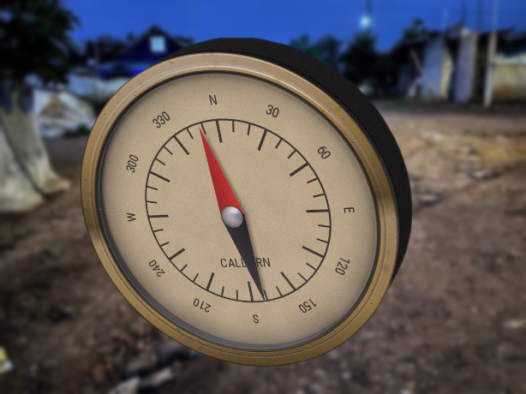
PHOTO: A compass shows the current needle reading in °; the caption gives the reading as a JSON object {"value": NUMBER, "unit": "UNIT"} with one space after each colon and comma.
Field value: {"value": 350, "unit": "°"}
